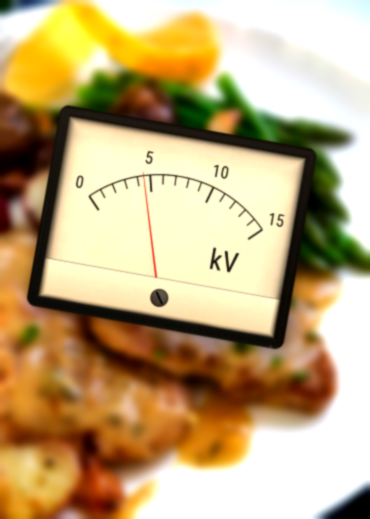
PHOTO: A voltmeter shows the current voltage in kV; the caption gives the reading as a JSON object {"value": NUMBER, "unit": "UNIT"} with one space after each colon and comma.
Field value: {"value": 4.5, "unit": "kV"}
